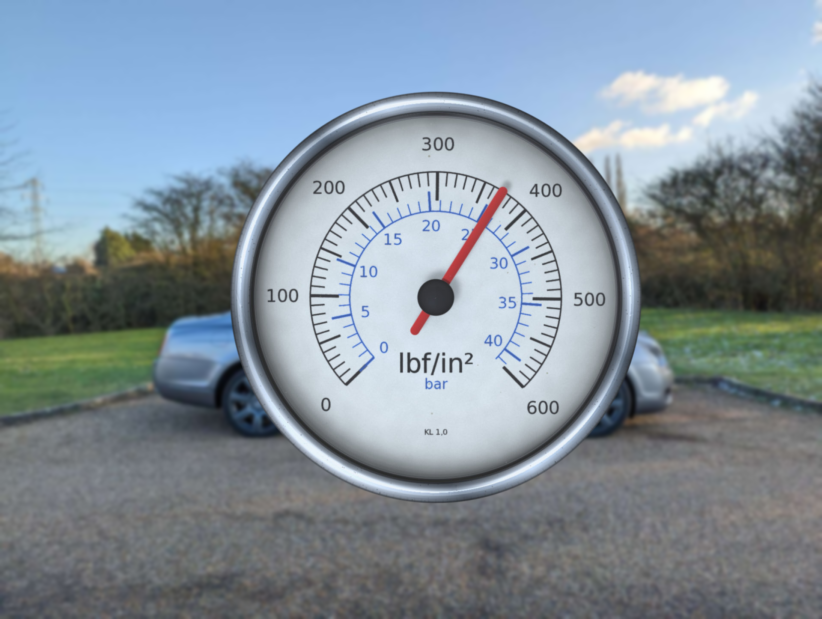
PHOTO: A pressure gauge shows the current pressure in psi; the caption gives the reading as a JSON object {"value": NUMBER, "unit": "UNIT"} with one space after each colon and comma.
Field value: {"value": 370, "unit": "psi"}
